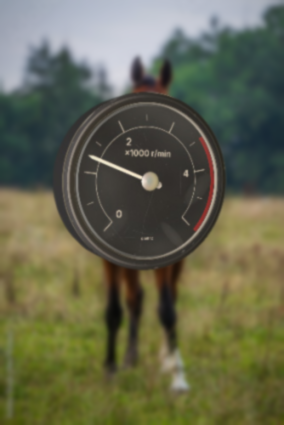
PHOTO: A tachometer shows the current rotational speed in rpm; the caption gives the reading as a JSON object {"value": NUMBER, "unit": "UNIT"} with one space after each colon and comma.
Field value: {"value": 1250, "unit": "rpm"}
